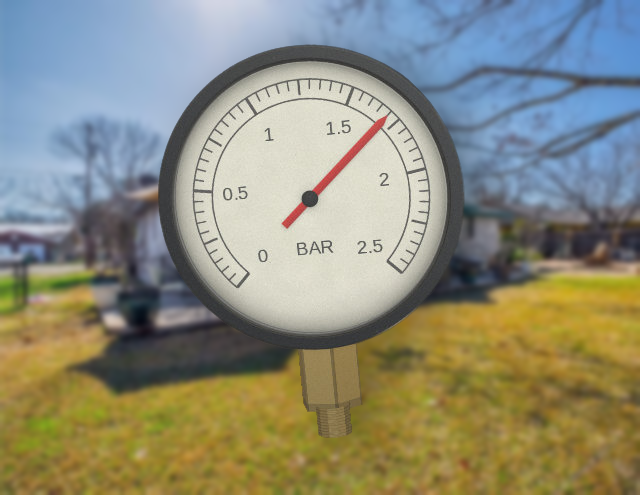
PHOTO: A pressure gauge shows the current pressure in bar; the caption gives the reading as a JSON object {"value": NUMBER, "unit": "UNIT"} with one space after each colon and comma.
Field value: {"value": 1.7, "unit": "bar"}
